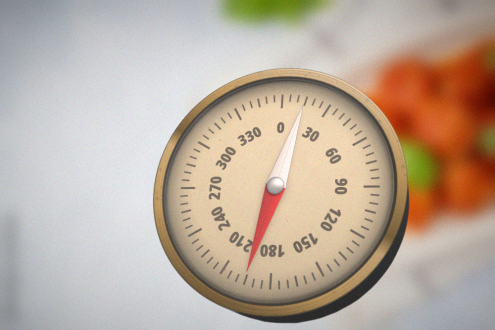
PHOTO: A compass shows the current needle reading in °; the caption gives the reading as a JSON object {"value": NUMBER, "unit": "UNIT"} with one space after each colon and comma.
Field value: {"value": 195, "unit": "°"}
